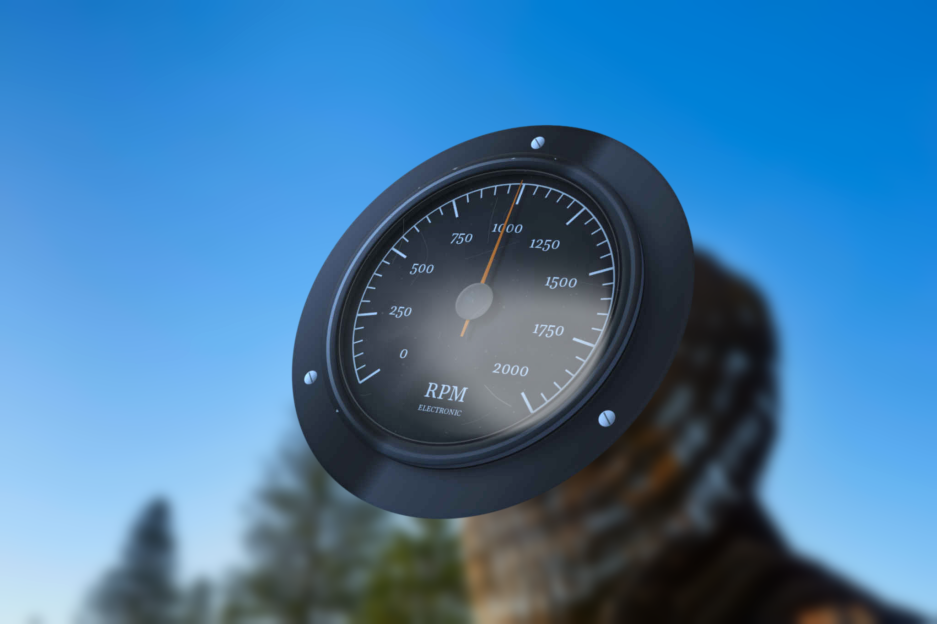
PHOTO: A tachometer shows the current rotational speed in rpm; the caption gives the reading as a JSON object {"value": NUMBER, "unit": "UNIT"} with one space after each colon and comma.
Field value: {"value": 1000, "unit": "rpm"}
